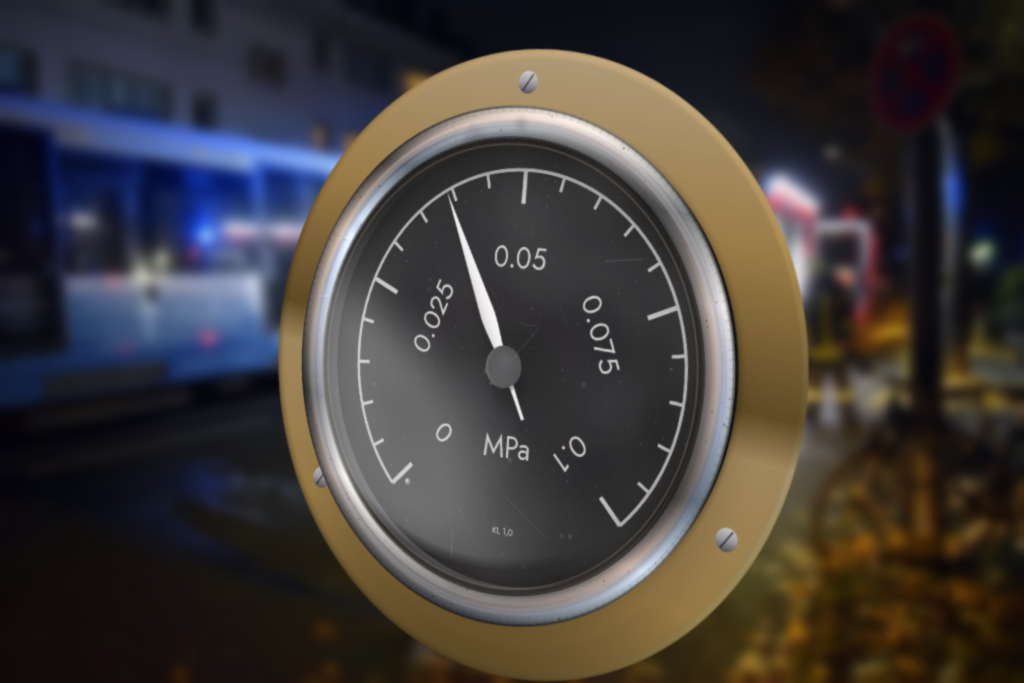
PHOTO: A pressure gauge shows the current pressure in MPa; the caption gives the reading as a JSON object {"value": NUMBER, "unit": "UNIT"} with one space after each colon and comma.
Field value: {"value": 0.04, "unit": "MPa"}
